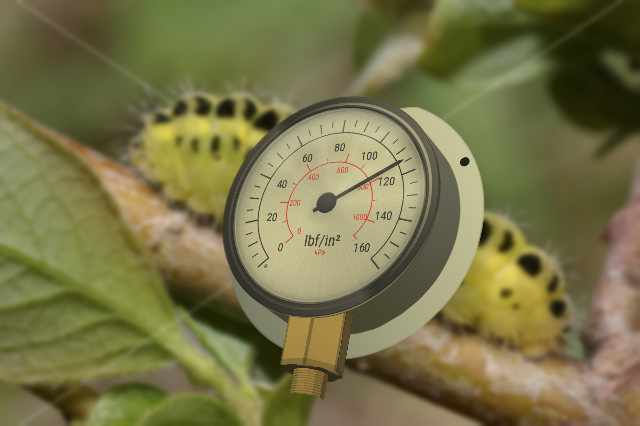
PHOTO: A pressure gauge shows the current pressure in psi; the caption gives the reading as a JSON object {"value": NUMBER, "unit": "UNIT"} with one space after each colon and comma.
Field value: {"value": 115, "unit": "psi"}
